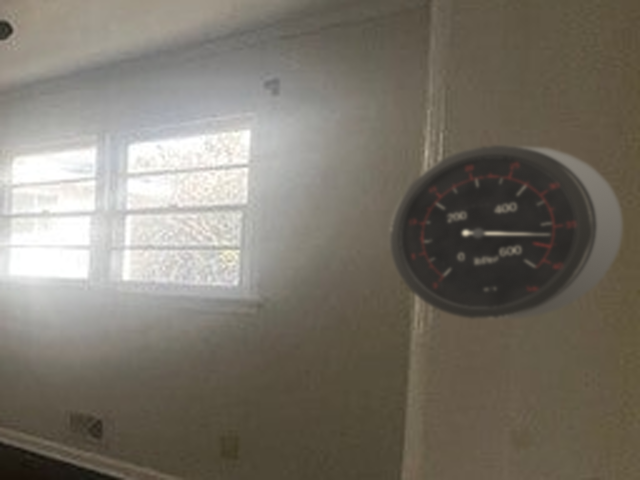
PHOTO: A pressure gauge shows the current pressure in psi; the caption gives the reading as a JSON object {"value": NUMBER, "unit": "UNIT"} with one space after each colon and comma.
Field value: {"value": 525, "unit": "psi"}
